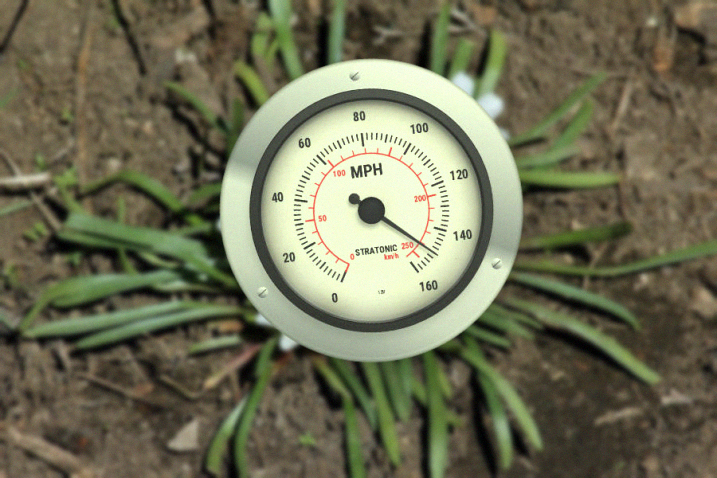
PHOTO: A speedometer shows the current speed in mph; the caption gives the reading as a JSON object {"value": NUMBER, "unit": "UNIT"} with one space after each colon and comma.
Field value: {"value": 150, "unit": "mph"}
